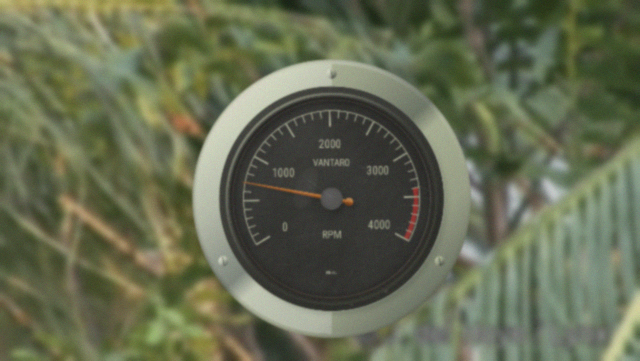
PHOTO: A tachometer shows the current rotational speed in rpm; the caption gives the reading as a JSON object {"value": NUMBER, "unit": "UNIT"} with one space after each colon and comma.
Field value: {"value": 700, "unit": "rpm"}
